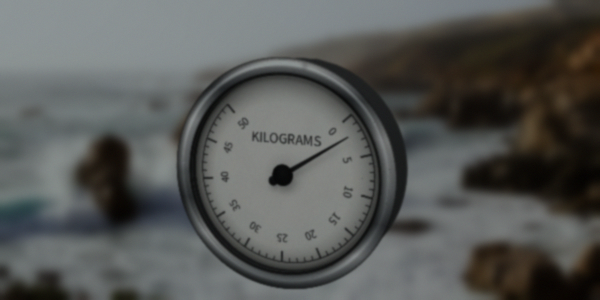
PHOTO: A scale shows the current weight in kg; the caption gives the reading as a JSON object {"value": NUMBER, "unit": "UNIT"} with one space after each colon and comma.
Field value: {"value": 2, "unit": "kg"}
